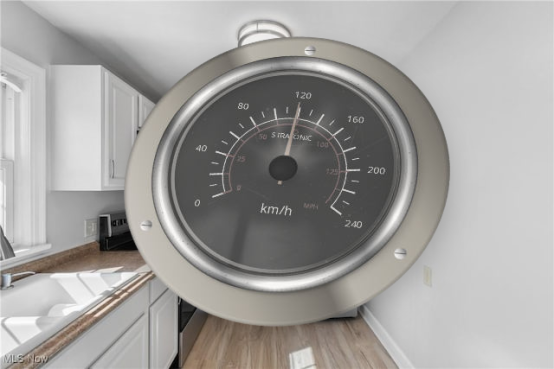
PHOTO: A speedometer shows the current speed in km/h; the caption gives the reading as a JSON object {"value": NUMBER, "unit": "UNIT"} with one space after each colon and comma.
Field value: {"value": 120, "unit": "km/h"}
